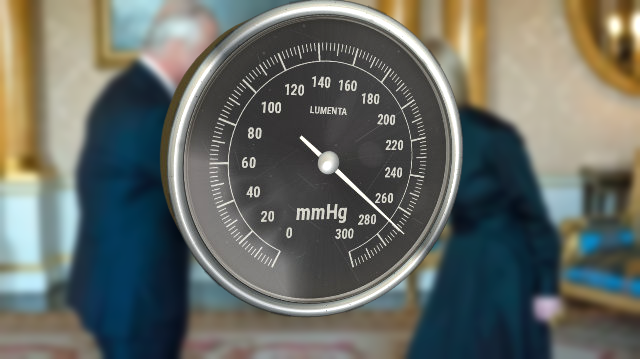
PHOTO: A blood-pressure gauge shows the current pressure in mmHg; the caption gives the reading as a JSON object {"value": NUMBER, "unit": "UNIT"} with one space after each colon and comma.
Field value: {"value": 270, "unit": "mmHg"}
